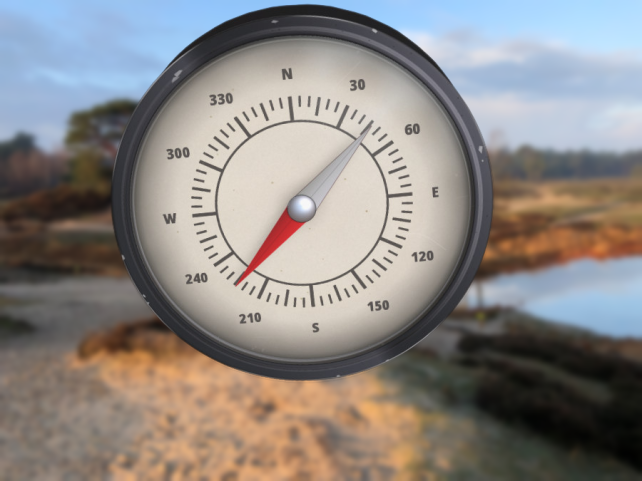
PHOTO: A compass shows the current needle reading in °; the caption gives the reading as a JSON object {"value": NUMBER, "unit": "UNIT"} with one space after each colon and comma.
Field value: {"value": 225, "unit": "°"}
